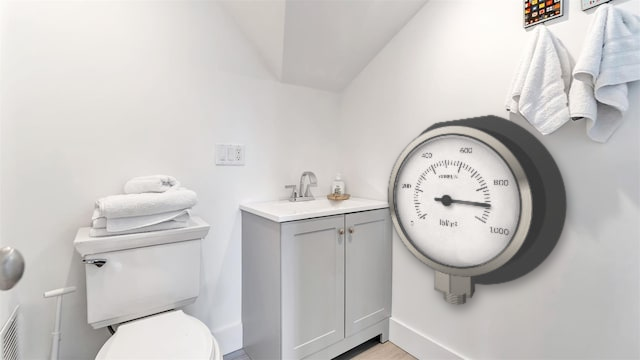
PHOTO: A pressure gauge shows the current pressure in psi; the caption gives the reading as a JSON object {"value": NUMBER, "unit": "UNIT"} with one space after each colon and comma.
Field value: {"value": 900, "unit": "psi"}
